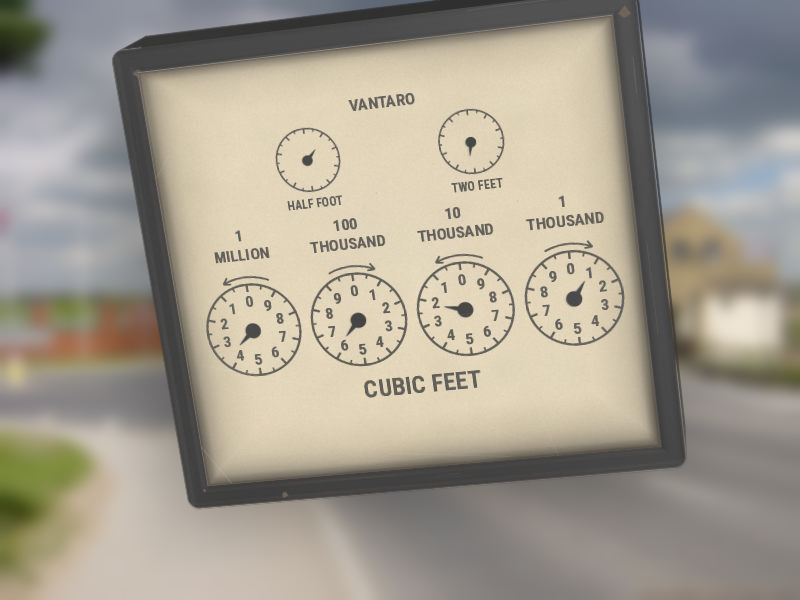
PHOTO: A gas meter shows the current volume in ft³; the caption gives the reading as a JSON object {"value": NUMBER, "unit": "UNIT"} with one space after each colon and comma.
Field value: {"value": 362100, "unit": "ft³"}
